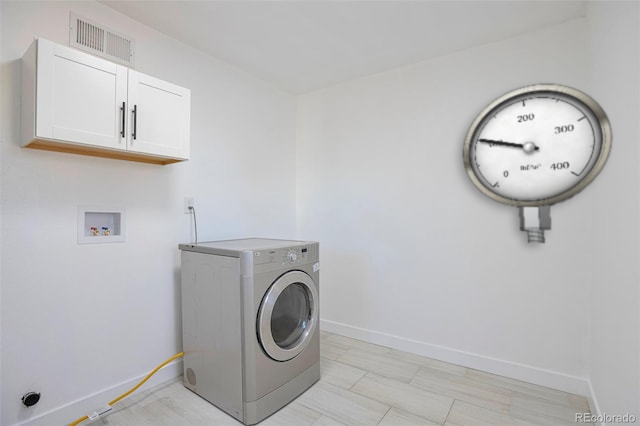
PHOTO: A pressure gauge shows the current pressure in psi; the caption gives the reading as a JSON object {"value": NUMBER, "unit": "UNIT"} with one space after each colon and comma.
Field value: {"value": 100, "unit": "psi"}
